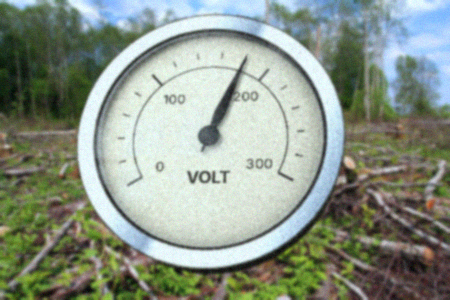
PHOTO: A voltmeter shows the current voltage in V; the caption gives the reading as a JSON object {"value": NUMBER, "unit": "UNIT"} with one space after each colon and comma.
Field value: {"value": 180, "unit": "V"}
